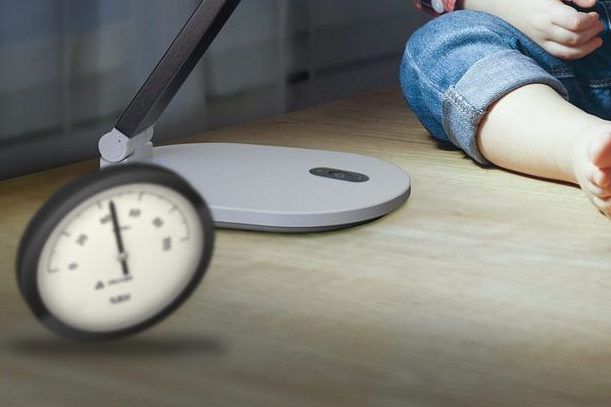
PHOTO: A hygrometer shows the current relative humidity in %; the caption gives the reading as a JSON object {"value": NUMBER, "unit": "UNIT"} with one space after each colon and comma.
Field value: {"value": 45, "unit": "%"}
